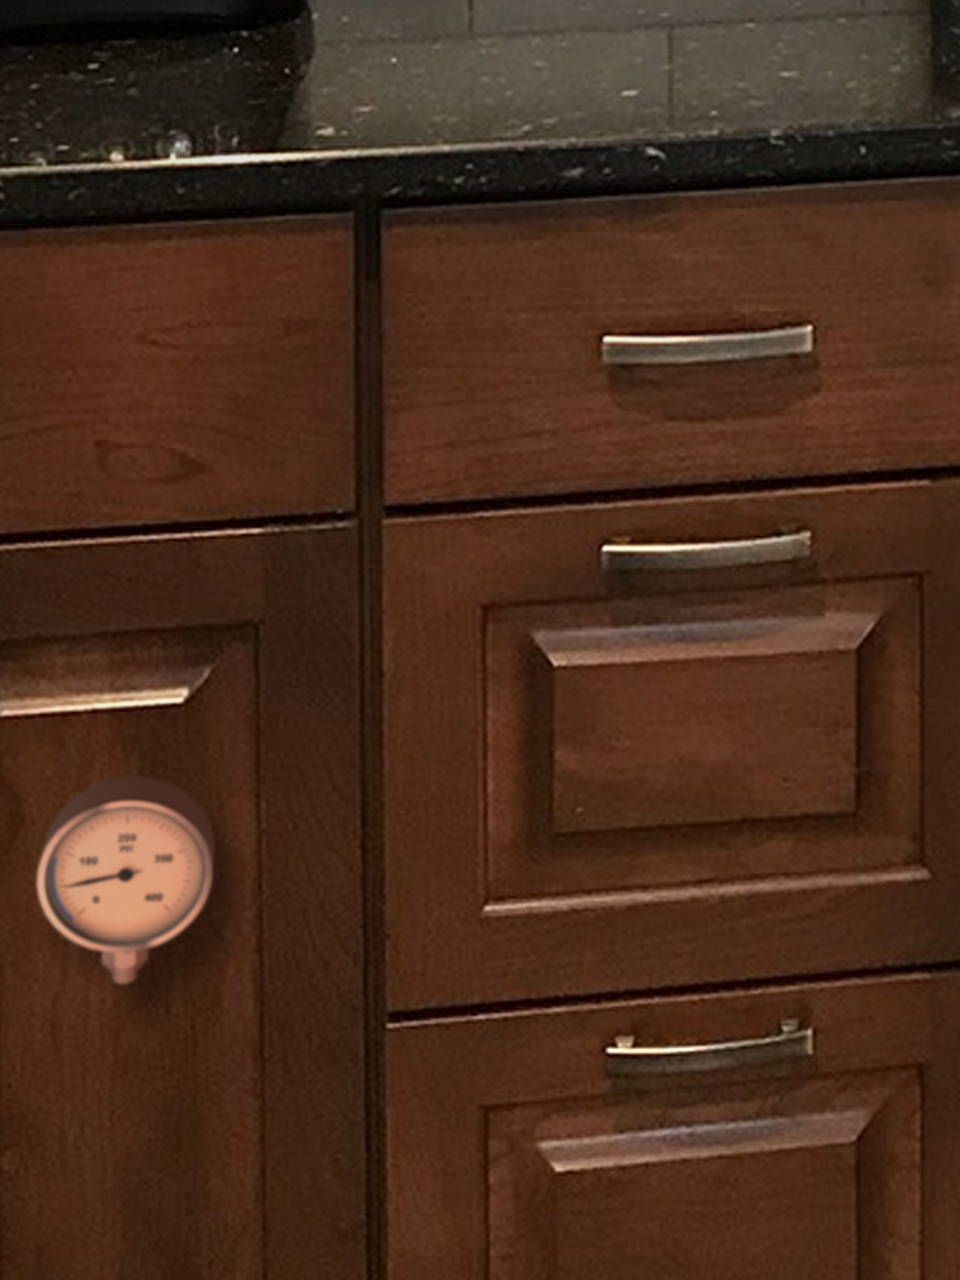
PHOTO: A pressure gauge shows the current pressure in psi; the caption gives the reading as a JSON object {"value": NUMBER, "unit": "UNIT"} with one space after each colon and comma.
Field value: {"value": 50, "unit": "psi"}
